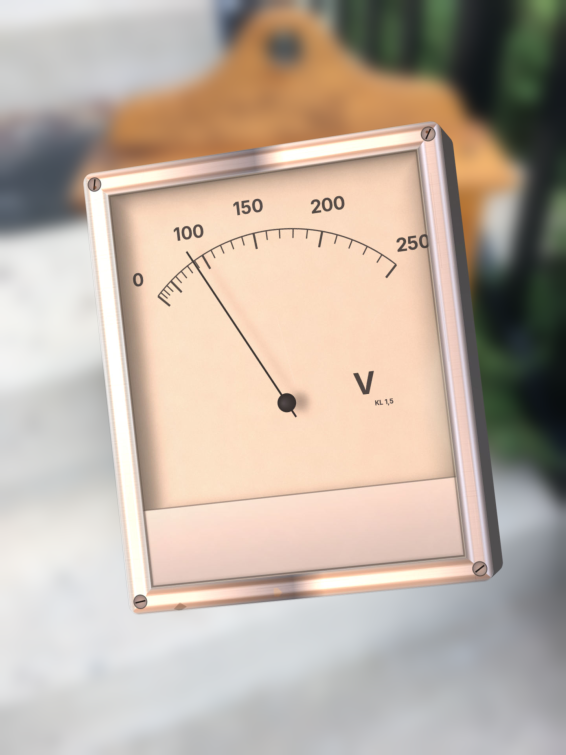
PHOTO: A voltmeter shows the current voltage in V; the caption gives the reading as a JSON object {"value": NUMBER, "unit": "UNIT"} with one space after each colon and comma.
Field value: {"value": 90, "unit": "V"}
